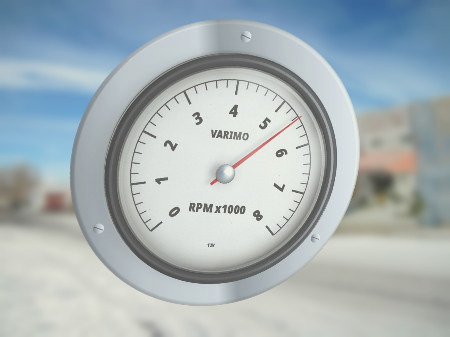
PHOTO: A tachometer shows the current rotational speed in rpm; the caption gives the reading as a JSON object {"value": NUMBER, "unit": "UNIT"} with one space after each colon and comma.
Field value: {"value": 5400, "unit": "rpm"}
